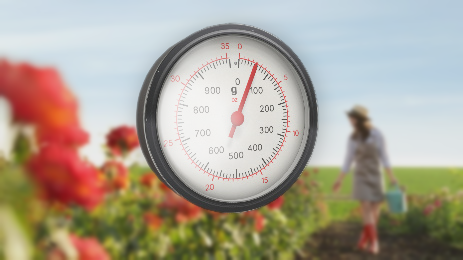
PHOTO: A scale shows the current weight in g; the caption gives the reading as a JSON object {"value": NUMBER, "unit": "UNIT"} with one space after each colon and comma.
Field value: {"value": 50, "unit": "g"}
